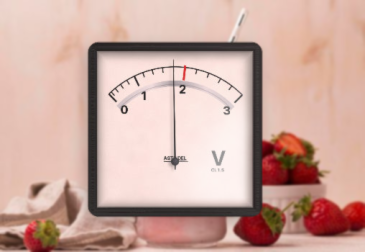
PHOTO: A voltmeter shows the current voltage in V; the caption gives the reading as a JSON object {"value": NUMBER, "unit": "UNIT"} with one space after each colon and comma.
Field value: {"value": 1.8, "unit": "V"}
